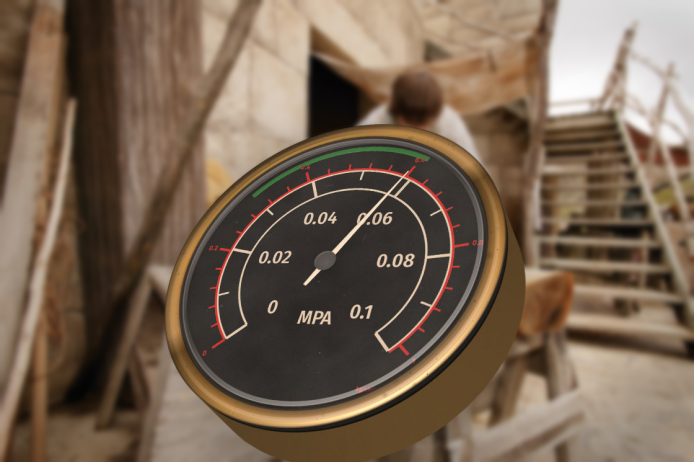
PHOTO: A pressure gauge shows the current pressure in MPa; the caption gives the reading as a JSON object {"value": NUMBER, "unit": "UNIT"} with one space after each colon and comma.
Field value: {"value": 0.06, "unit": "MPa"}
